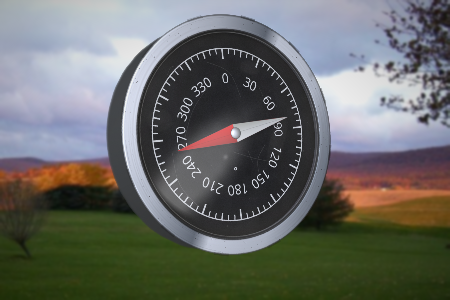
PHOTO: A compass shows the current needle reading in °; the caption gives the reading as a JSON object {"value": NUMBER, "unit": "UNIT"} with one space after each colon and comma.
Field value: {"value": 260, "unit": "°"}
